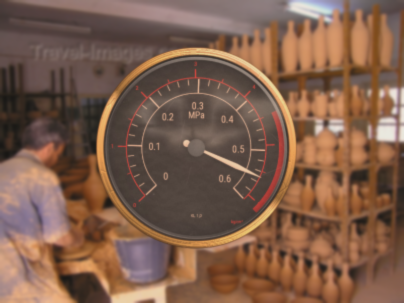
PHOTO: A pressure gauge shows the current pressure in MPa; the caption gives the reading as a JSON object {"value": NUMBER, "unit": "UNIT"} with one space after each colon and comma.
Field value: {"value": 0.55, "unit": "MPa"}
